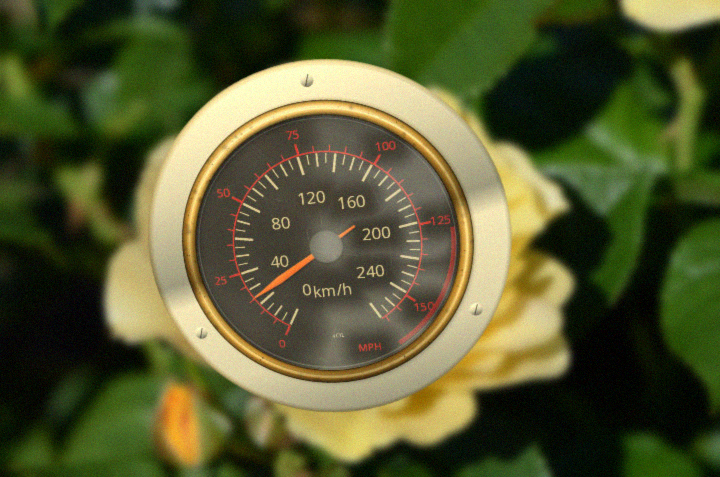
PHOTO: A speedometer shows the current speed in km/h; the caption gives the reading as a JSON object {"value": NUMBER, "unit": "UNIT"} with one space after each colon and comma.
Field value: {"value": 25, "unit": "km/h"}
